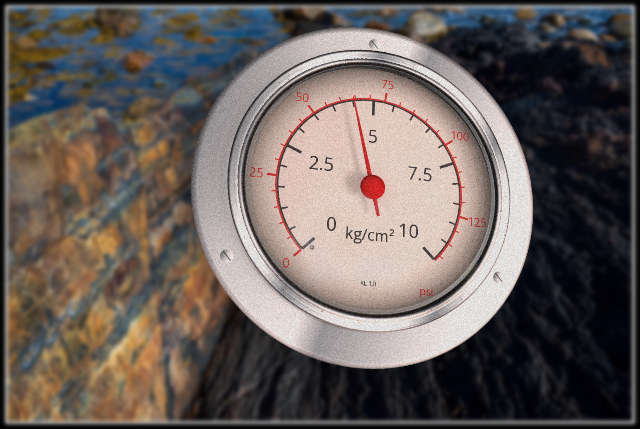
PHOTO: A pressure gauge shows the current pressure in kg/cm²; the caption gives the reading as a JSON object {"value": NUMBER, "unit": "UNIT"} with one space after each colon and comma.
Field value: {"value": 4.5, "unit": "kg/cm²"}
